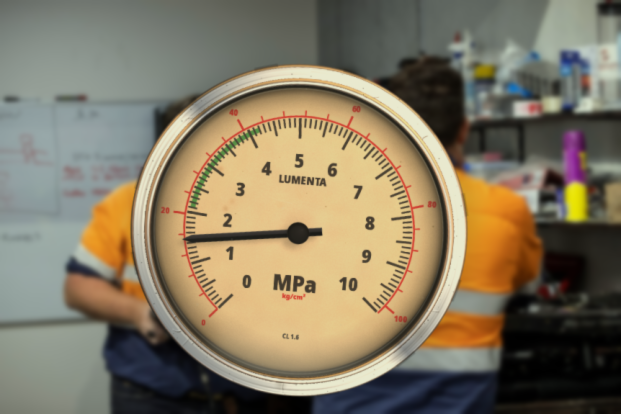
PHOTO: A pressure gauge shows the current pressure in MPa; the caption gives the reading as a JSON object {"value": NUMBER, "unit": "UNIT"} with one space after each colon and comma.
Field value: {"value": 1.5, "unit": "MPa"}
